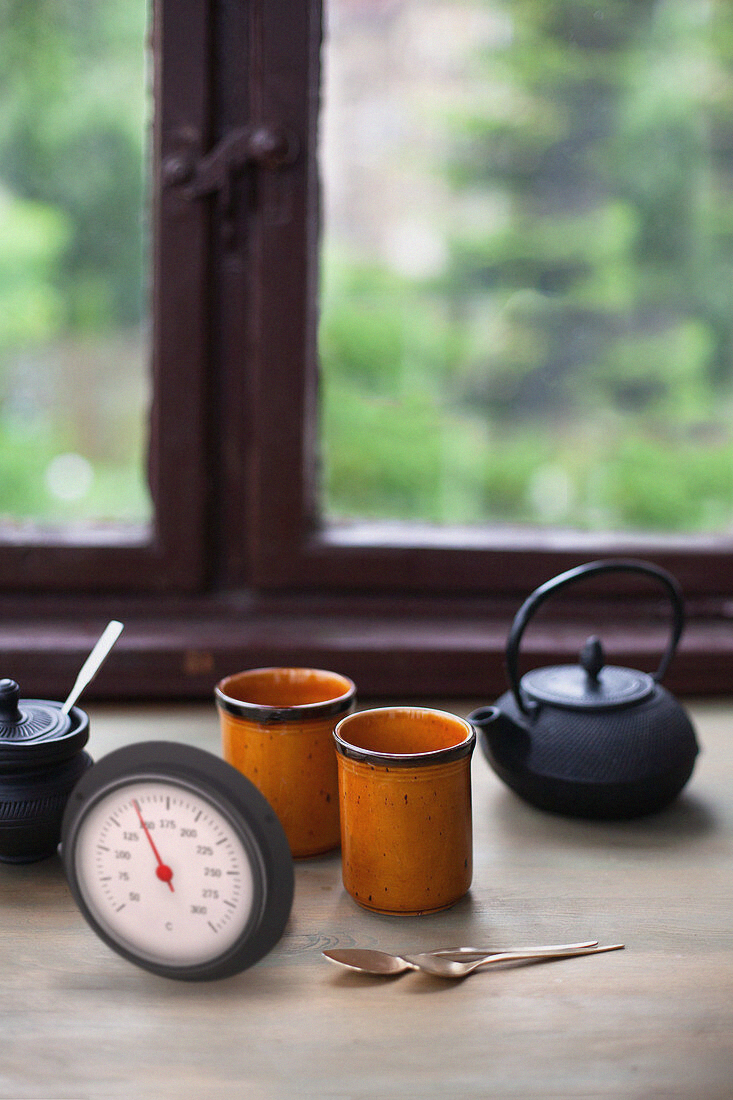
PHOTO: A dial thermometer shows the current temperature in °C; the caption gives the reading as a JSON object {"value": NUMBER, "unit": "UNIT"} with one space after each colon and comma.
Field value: {"value": 150, "unit": "°C"}
